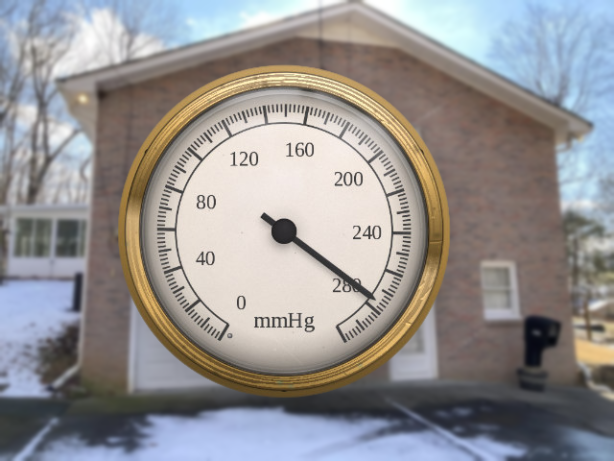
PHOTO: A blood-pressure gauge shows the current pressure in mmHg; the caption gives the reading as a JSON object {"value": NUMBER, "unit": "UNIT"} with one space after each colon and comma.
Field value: {"value": 276, "unit": "mmHg"}
